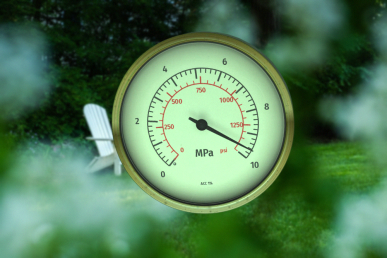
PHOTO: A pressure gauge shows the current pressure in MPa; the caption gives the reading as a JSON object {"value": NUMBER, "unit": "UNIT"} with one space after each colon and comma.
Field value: {"value": 9.6, "unit": "MPa"}
